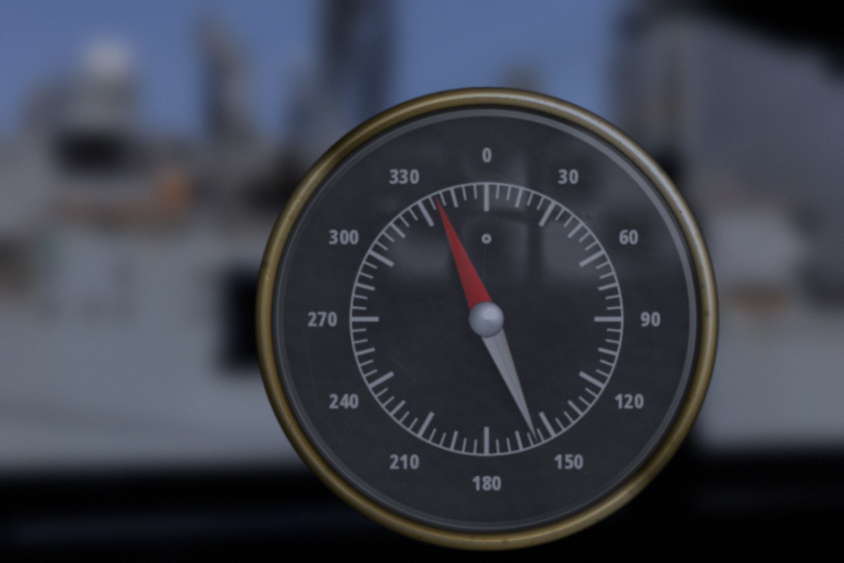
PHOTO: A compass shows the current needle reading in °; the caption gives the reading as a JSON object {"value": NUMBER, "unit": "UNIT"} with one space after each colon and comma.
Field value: {"value": 337.5, "unit": "°"}
